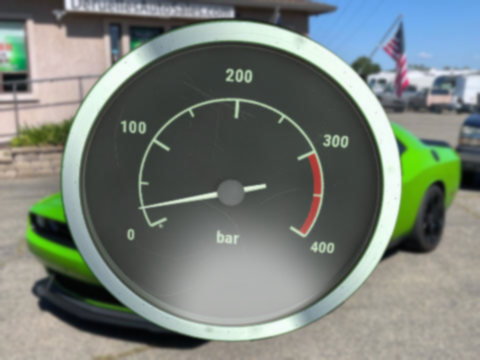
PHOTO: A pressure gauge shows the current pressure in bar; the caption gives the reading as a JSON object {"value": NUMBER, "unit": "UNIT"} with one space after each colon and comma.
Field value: {"value": 25, "unit": "bar"}
